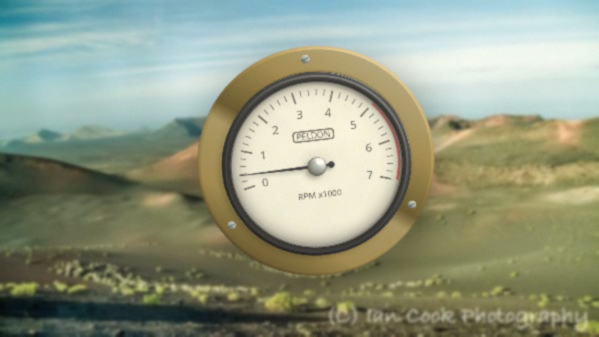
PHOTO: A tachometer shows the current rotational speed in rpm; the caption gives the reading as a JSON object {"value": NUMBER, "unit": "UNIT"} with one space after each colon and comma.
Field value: {"value": 400, "unit": "rpm"}
